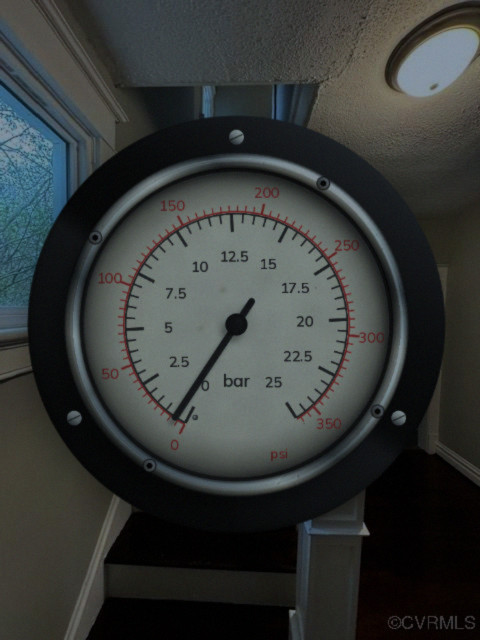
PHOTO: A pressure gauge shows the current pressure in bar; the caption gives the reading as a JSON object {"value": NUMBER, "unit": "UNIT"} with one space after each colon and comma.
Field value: {"value": 0.5, "unit": "bar"}
